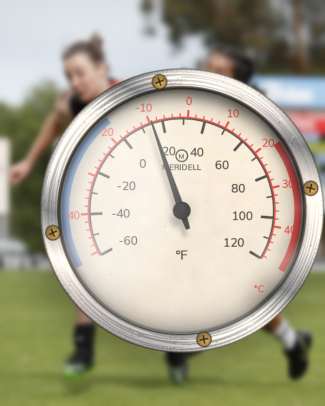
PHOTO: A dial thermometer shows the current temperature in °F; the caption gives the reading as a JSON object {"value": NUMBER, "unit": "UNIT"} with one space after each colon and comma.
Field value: {"value": 15, "unit": "°F"}
